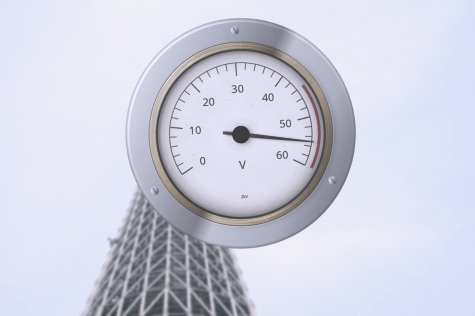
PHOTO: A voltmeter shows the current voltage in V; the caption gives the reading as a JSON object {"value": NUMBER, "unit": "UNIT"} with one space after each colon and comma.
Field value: {"value": 55, "unit": "V"}
